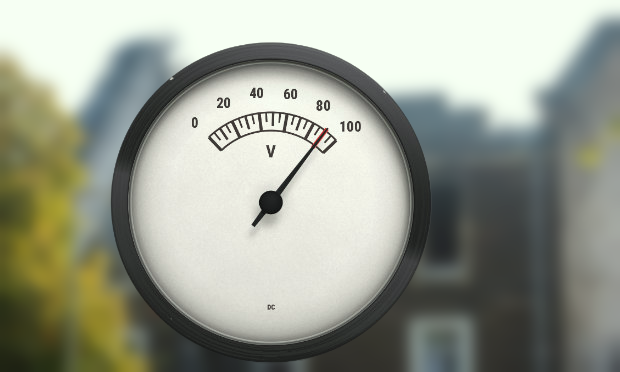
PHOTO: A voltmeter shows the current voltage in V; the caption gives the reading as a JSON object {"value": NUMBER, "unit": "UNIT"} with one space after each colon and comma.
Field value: {"value": 90, "unit": "V"}
